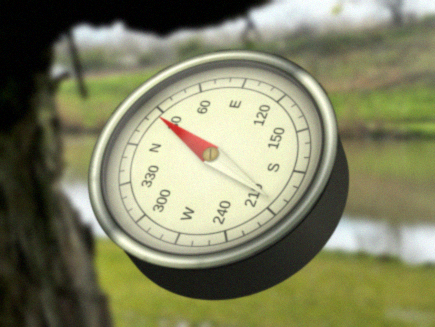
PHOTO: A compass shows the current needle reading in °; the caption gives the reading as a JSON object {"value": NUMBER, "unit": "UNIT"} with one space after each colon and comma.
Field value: {"value": 25, "unit": "°"}
